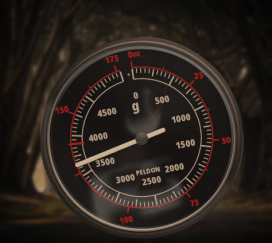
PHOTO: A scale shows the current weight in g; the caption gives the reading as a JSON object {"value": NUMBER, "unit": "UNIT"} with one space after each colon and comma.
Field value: {"value": 3650, "unit": "g"}
